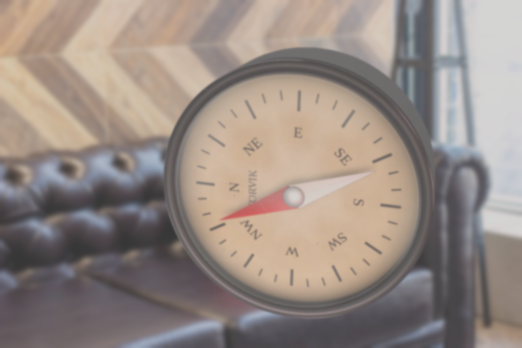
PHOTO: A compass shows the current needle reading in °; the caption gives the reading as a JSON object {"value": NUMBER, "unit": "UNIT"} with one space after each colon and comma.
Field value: {"value": 335, "unit": "°"}
